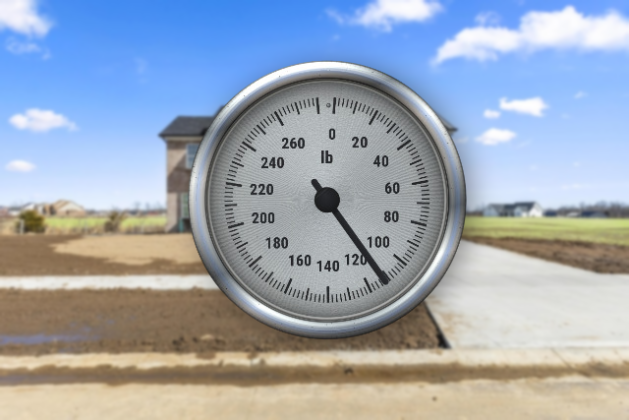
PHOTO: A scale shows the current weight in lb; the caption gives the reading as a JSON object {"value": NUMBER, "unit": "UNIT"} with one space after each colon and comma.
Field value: {"value": 112, "unit": "lb"}
